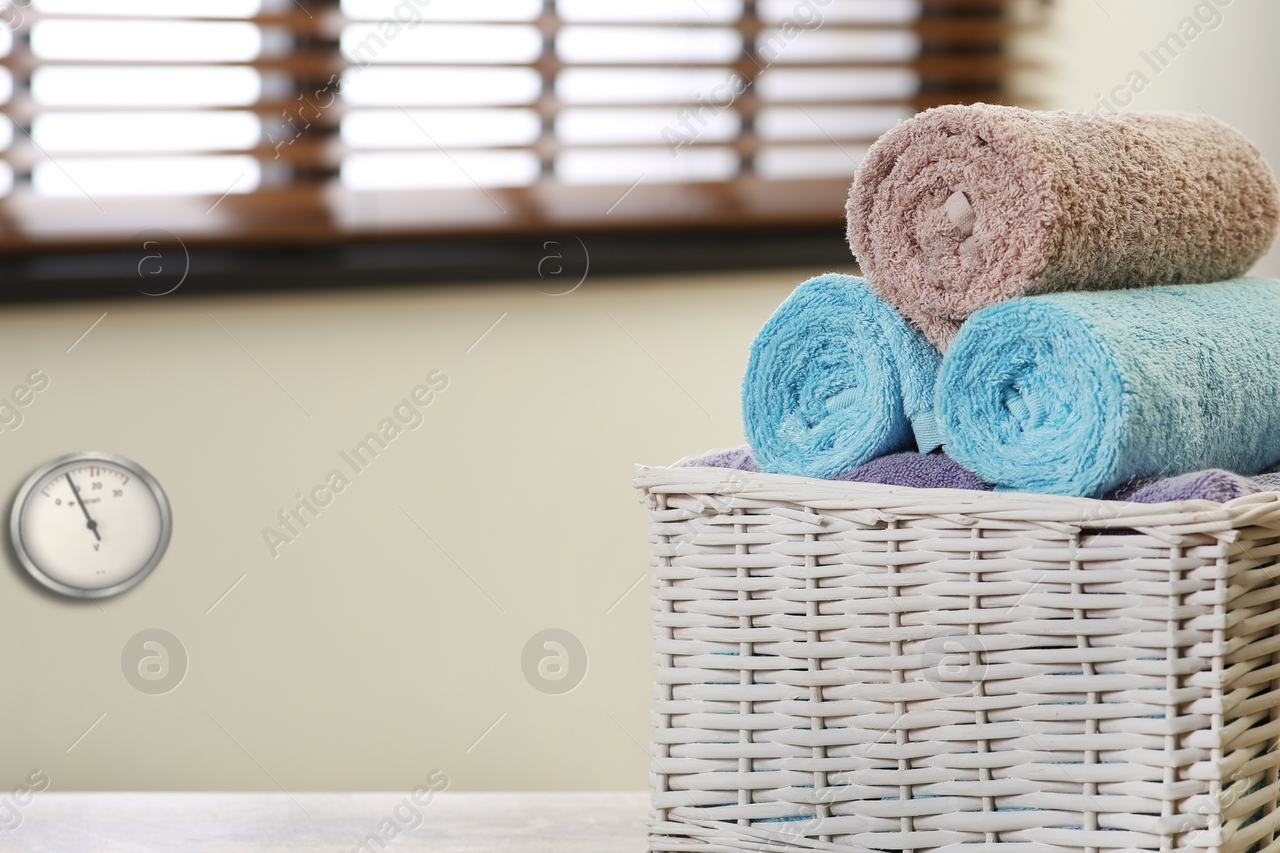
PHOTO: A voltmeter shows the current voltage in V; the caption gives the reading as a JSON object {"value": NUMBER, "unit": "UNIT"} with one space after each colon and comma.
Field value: {"value": 10, "unit": "V"}
